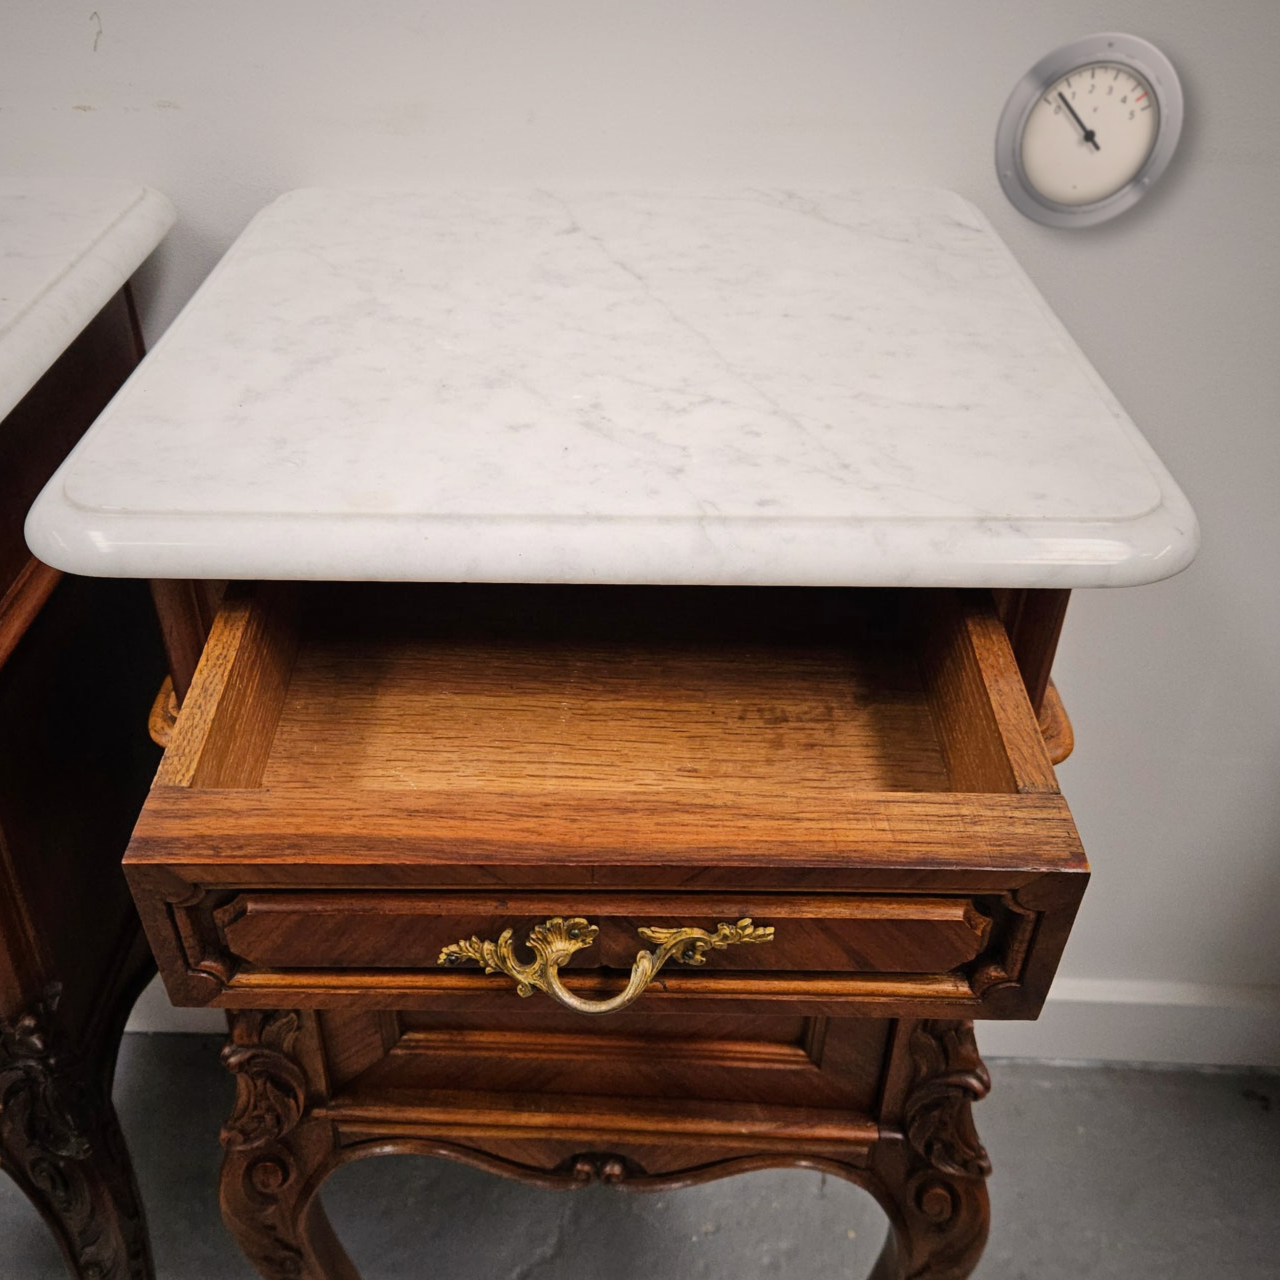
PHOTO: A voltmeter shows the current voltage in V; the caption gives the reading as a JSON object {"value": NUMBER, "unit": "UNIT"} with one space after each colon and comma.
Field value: {"value": 0.5, "unit": "V"}
